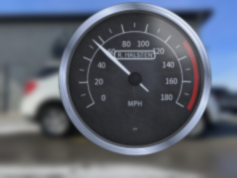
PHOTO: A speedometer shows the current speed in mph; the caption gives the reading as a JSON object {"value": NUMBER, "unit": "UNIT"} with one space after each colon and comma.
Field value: {"value": 55, "unit": "mph"}
